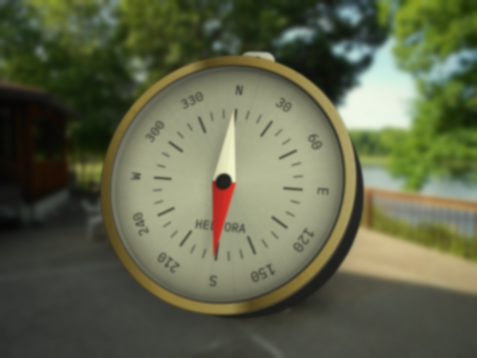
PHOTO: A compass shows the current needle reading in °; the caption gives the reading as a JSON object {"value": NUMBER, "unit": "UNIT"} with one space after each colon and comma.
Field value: {"value": 180, "unit": "°"}
